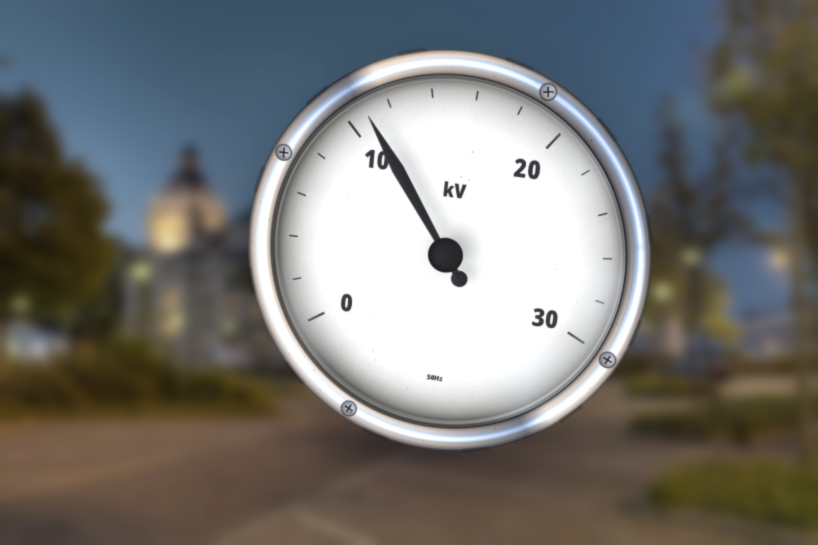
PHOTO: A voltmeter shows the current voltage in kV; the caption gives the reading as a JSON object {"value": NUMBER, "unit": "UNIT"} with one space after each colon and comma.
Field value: {"value": 11, "unit": "kV"}
